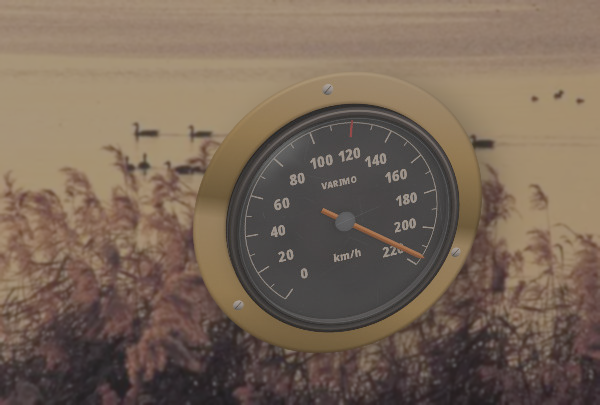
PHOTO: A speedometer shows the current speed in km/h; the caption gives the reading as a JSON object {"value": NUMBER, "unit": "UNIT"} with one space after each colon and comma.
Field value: {"value": 215, "unit": "km/h"}
